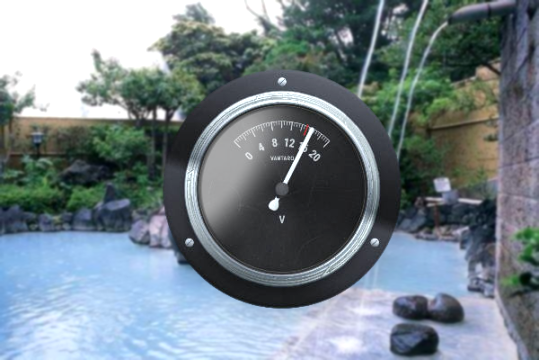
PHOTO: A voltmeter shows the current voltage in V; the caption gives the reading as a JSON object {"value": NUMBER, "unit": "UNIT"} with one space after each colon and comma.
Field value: {"value": 16, "unit": "V"}
